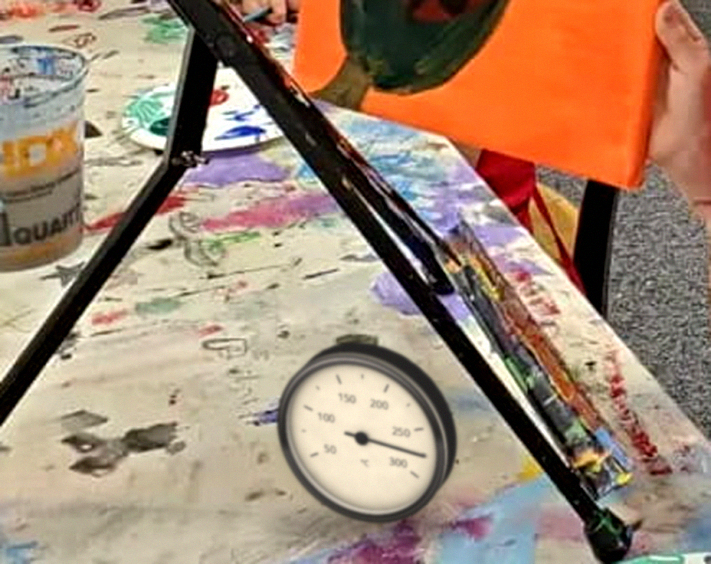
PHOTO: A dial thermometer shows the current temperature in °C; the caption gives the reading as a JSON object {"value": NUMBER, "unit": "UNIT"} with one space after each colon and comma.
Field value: {"value": 275, "unit": "°C"}
